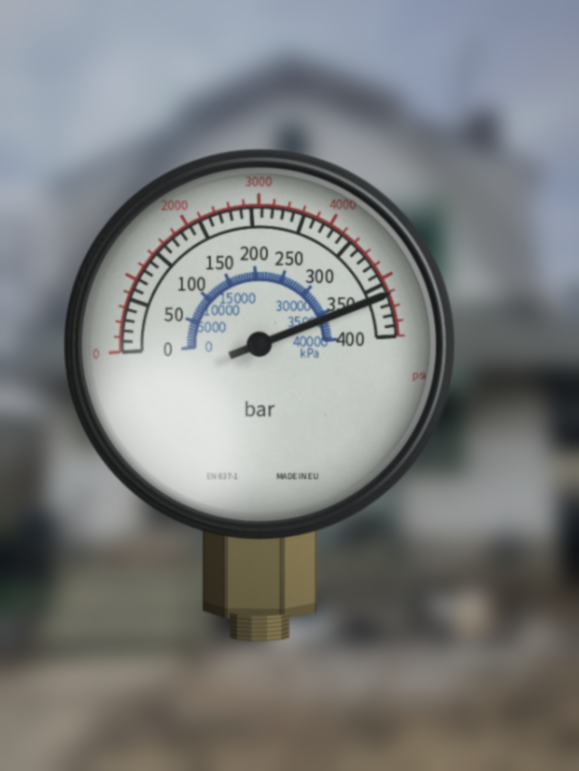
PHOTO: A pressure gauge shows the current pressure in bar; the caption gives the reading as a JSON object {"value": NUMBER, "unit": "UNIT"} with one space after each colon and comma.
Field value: {"value": 360, "unit": "bar"}
